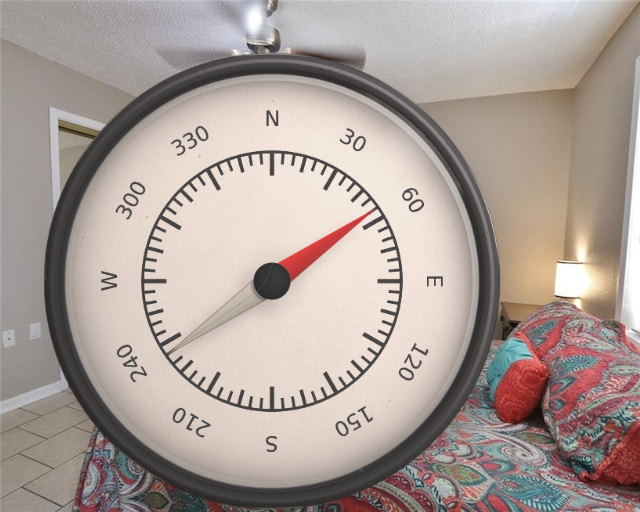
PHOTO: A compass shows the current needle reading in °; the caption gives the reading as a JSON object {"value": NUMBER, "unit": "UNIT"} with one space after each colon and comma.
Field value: {"value": 55, "unit": "°"}
